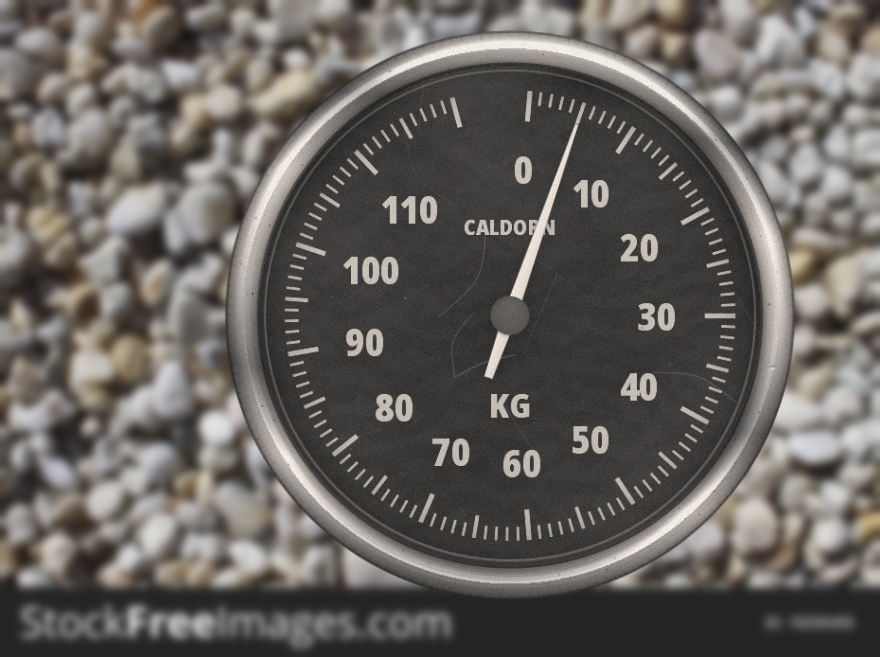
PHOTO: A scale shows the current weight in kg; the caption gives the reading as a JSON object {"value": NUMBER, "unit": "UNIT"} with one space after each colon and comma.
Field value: {"value": 5, "unit": "kg"}
